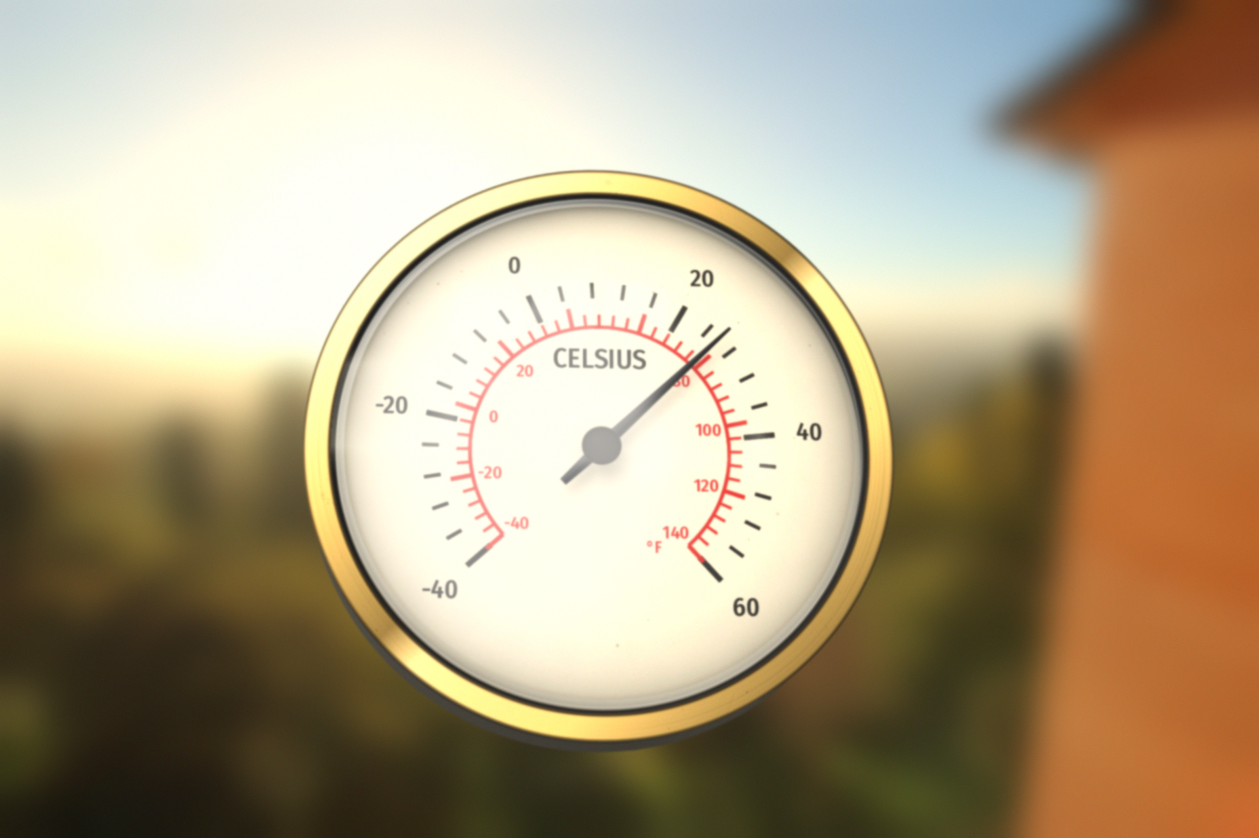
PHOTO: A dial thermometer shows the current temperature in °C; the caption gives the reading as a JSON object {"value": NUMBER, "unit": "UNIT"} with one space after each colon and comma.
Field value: {"value": 26, "unit": "°C"}
